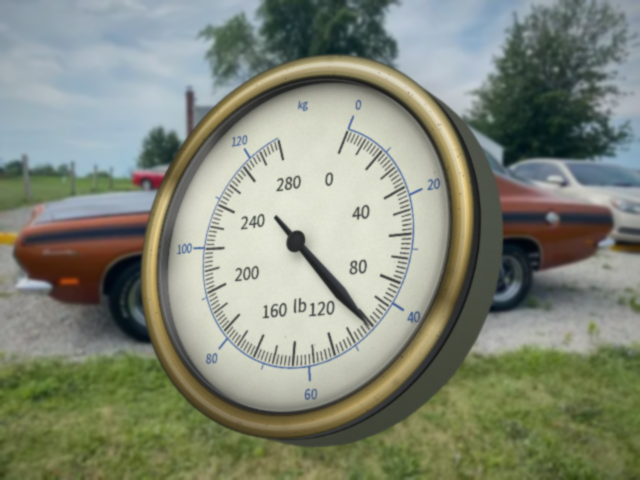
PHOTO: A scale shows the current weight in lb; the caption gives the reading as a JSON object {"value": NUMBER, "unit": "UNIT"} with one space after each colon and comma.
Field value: {"value": 100, "unit": "lb"}
